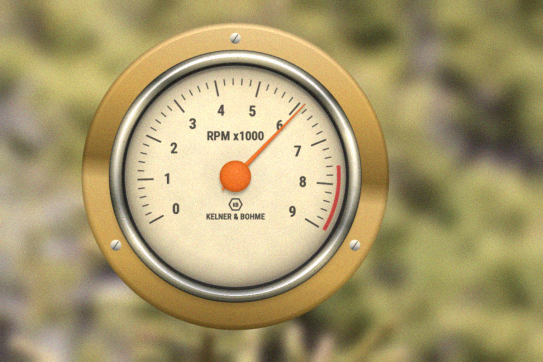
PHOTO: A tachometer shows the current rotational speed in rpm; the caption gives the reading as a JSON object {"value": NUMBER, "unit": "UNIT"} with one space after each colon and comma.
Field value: {"value": 6100, "unit": "rpm"}
